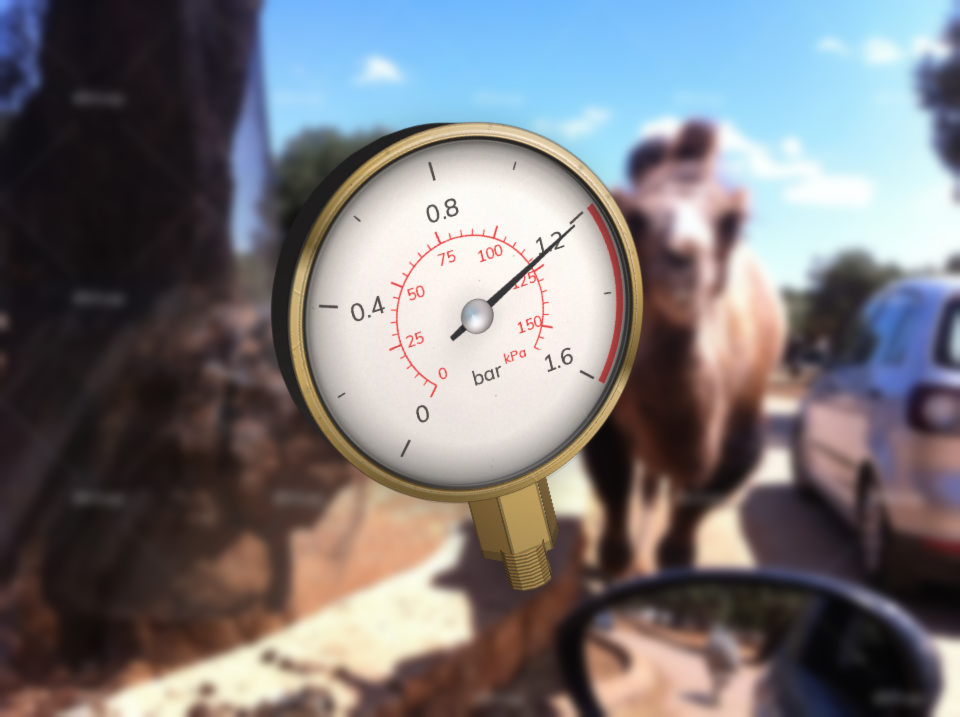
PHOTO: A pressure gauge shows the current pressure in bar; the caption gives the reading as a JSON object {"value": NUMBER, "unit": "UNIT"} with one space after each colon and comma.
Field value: {"value": 1.2, "unit": "bar"}
